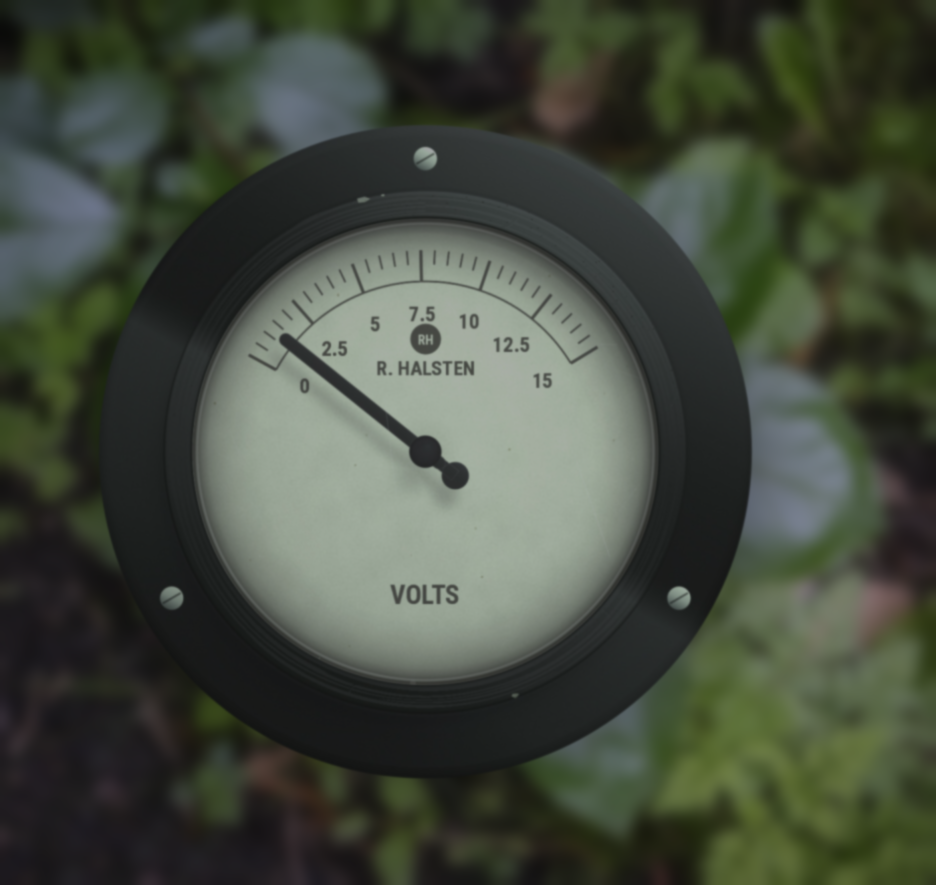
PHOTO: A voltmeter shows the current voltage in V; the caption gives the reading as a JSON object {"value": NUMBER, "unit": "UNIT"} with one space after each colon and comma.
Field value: {"value": 1.25, "unit": "V"}
